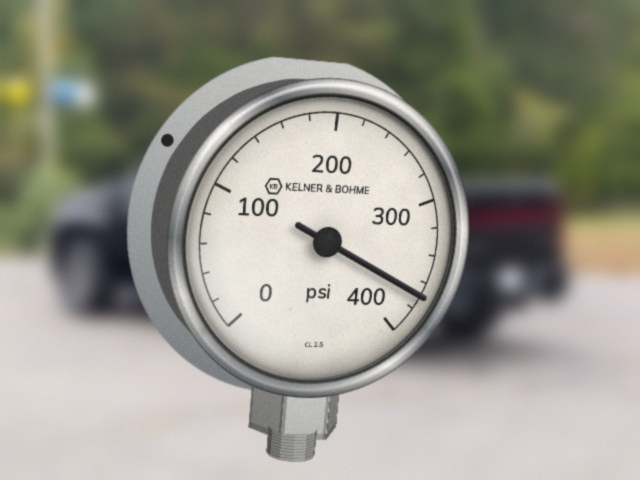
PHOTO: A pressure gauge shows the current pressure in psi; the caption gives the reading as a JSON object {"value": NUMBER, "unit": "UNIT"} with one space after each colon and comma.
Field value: {"value": 370, "unit": "psi"}
